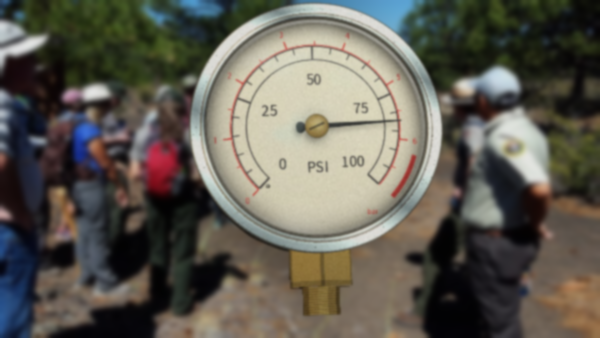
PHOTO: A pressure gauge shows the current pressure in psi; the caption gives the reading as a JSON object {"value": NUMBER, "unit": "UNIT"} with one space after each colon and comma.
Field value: {"value": 82.5, "unit": "psi"}
